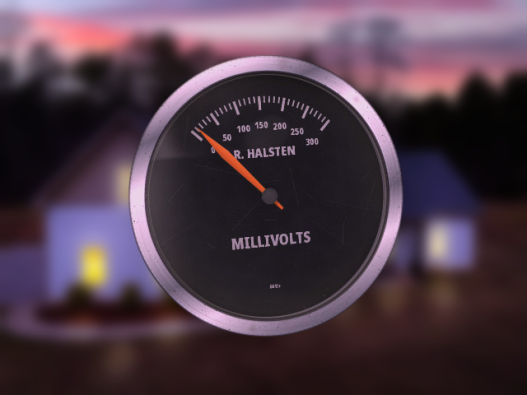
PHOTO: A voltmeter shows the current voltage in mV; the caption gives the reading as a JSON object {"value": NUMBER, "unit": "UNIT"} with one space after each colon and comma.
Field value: {"value": 10, "unit": "mV"}
